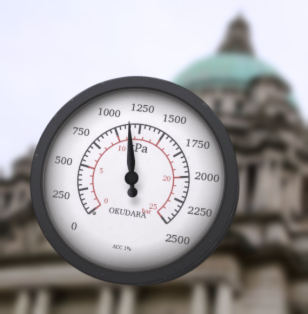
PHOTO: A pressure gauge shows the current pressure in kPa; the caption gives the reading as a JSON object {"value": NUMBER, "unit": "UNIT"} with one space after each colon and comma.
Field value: {"value": 1150, "unit": "kPa"}
